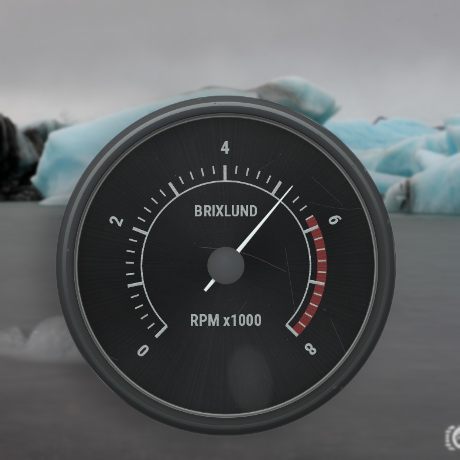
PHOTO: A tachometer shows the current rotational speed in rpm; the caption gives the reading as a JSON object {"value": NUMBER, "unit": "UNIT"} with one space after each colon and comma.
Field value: {"value": 5200, "unit": "rpm"}
